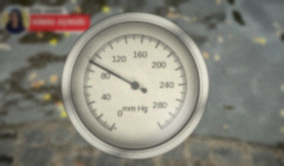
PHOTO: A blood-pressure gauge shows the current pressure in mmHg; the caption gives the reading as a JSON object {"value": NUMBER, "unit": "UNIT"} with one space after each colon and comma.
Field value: {"value": 90, "unit": "mmHg"}
